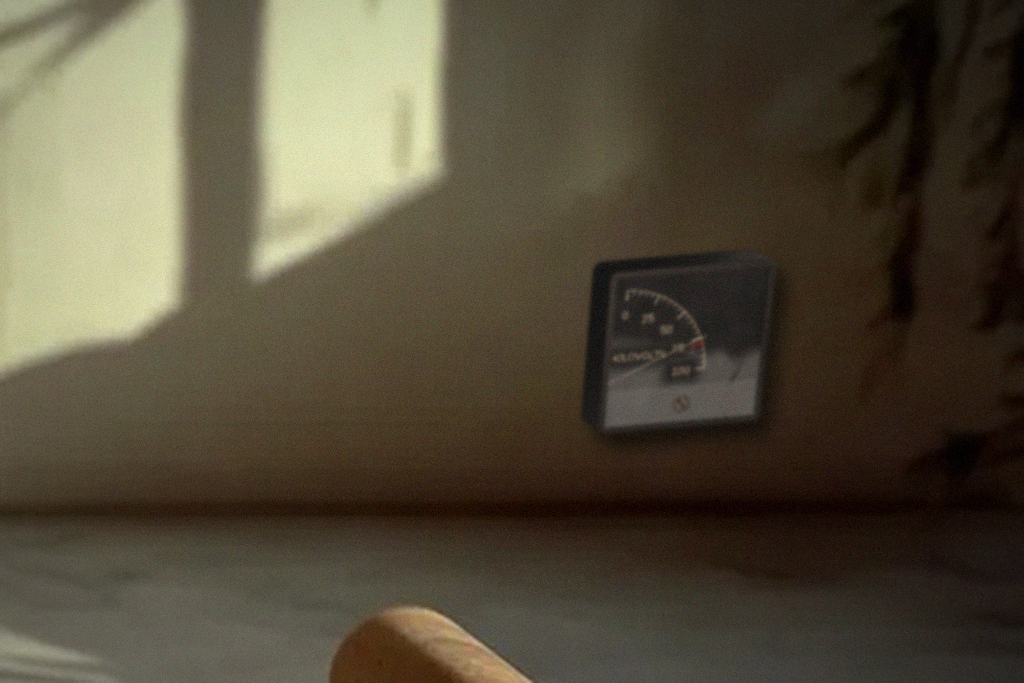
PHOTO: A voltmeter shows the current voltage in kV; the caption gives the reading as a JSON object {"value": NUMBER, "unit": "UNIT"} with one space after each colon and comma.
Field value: {"value": 75, "unit": "kV"}
